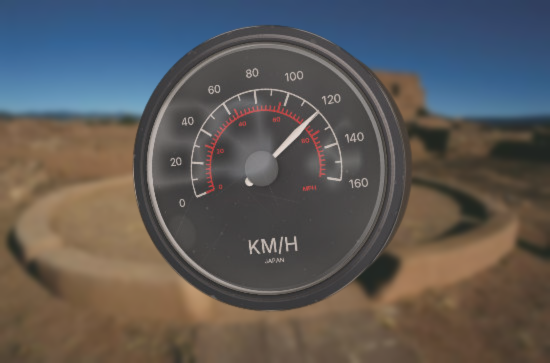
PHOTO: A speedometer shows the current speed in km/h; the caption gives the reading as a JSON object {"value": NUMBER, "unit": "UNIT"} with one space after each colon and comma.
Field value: {"value": 120, "unit": "km/h"}
